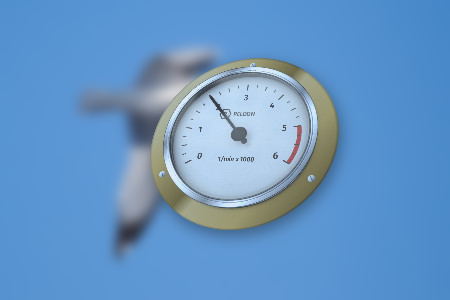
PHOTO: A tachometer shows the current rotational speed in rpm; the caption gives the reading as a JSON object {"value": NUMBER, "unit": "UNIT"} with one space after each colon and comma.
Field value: {"value": 2000, "unit": "rpm"}
